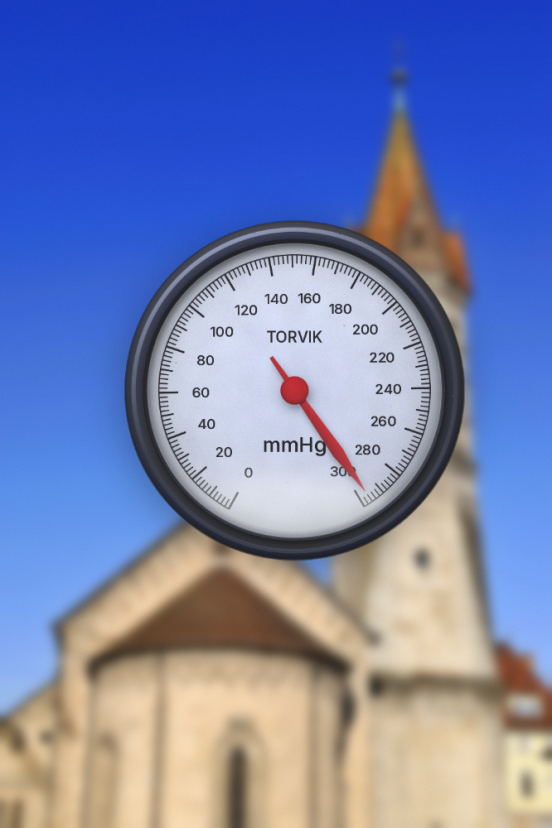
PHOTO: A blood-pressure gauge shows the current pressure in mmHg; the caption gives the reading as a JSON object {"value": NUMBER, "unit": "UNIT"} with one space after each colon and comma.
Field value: {"value": 296, "unit": "mmHg"}
